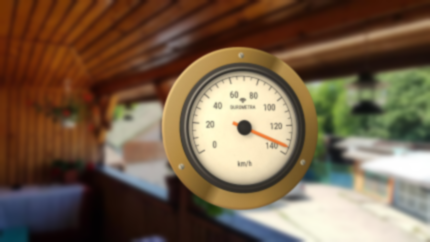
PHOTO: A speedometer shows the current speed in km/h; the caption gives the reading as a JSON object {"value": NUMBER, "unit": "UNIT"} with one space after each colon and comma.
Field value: {"value": 135, "unit": "km/h"}
